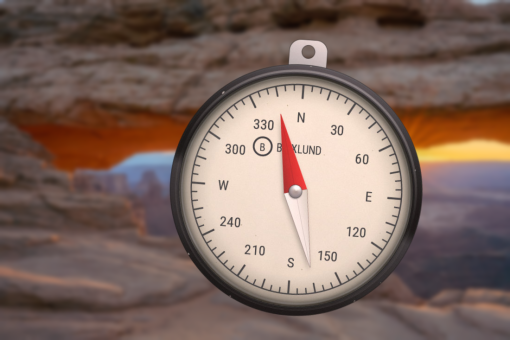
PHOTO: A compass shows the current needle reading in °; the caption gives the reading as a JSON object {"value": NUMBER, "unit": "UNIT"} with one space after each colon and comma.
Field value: {"value": 345, "unit": "°"}
